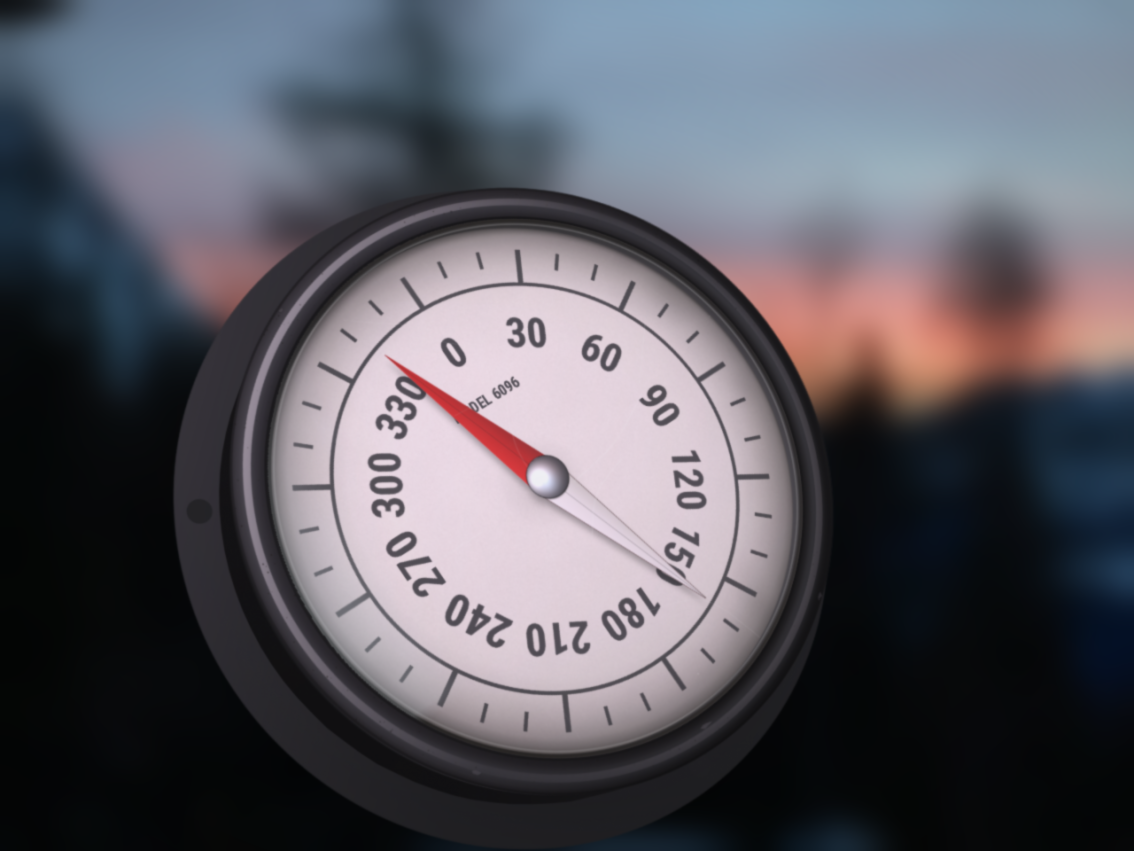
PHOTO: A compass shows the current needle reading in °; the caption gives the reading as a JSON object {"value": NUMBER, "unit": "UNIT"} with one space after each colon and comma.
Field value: {"value": 340, "unit": "°"}
